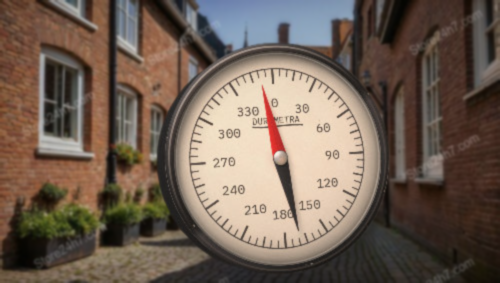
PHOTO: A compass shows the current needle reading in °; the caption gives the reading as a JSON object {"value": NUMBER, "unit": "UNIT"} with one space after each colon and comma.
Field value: {"value": 350, "unit": "°"}
